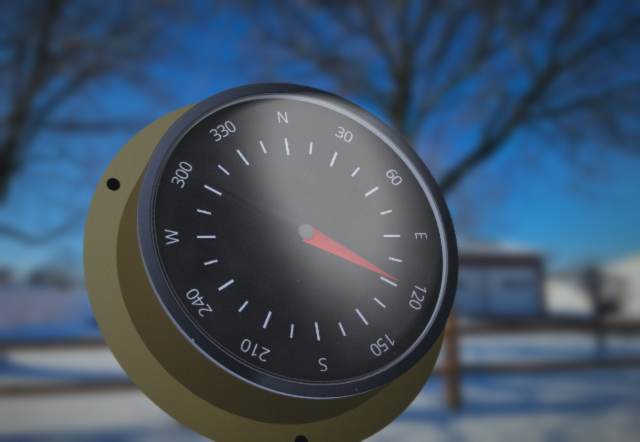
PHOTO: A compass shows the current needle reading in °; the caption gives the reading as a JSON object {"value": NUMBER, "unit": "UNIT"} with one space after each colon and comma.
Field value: {"value": 120, "unit": "°"}
